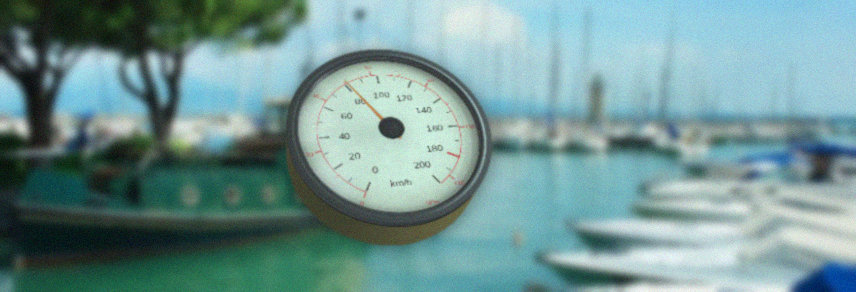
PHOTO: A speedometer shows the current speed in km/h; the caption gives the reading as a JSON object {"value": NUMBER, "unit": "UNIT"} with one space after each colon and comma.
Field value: {"value": 80, "unit": "km/h"}
